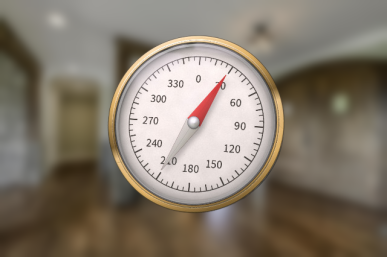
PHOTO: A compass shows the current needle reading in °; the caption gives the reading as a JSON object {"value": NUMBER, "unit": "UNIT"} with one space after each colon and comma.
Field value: {"value": 30, "unit": "°"}
